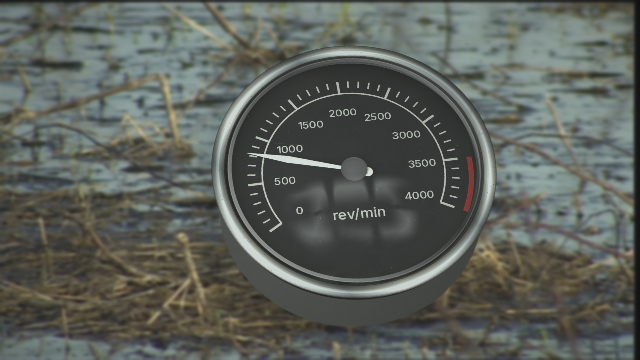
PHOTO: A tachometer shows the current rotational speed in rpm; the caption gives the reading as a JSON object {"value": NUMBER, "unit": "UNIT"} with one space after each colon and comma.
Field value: {"value": 800, "unit": "rpm"}
